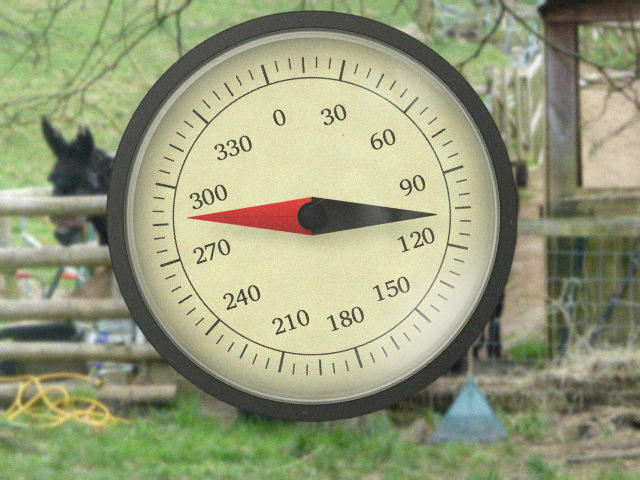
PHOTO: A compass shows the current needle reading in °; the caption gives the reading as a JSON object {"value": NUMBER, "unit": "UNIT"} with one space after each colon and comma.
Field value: {"value": 287.5, "unit": "°"}
